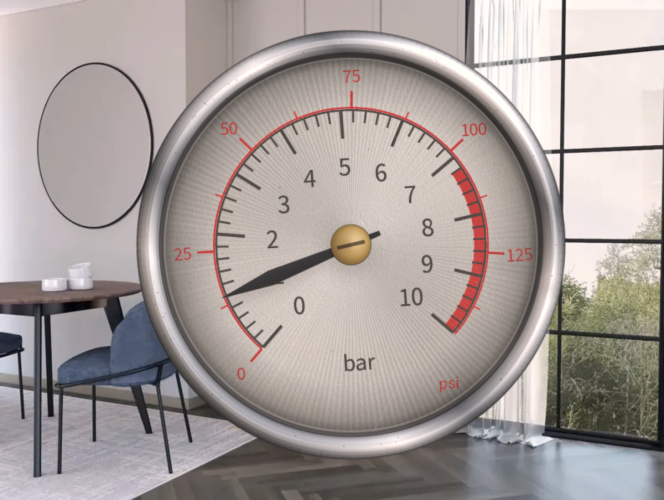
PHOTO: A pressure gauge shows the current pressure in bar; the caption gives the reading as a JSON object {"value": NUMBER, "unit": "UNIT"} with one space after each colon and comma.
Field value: {"value": 1, "unit": "bar"}
